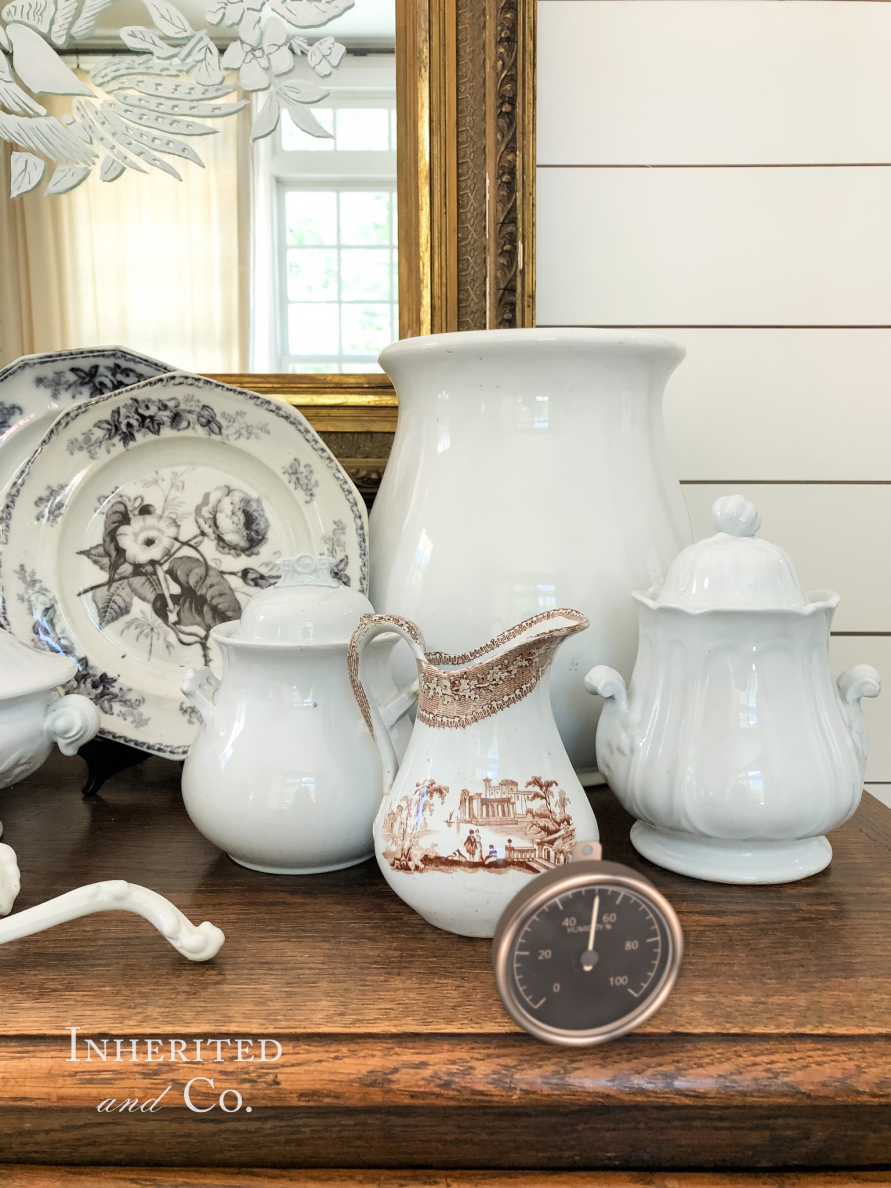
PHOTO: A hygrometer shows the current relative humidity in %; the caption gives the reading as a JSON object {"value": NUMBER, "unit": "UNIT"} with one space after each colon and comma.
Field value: {"value": 52, "unit": "%"}
